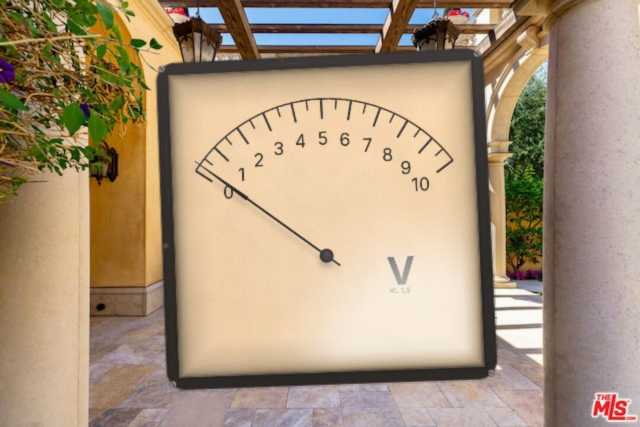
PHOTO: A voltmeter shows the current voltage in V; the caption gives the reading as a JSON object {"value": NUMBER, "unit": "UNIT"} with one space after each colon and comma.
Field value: {"value": 0.25, "unit": "V"}
